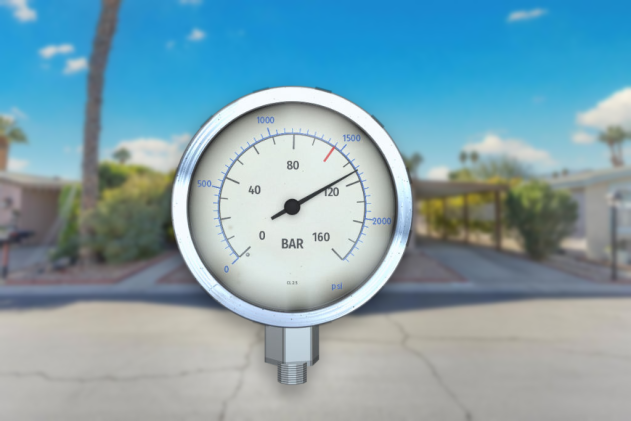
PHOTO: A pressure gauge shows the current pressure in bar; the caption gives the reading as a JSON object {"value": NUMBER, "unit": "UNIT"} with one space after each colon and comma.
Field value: {"value": 115, "unit": "bar"}
